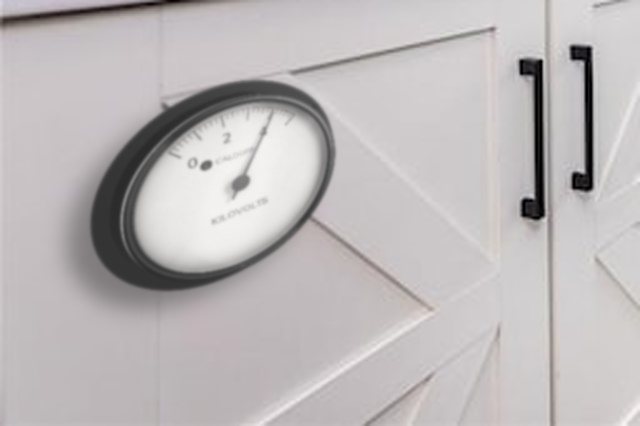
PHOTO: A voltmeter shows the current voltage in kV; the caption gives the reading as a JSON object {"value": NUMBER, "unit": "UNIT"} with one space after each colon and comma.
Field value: {"value": 4, "unit": "kV"}
